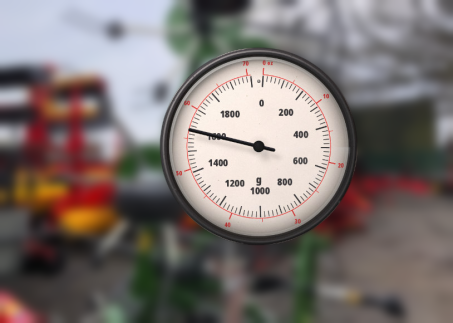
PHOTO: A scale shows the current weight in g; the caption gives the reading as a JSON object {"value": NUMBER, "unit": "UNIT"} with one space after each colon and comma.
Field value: {"value": 1600, "unit": "g"}
